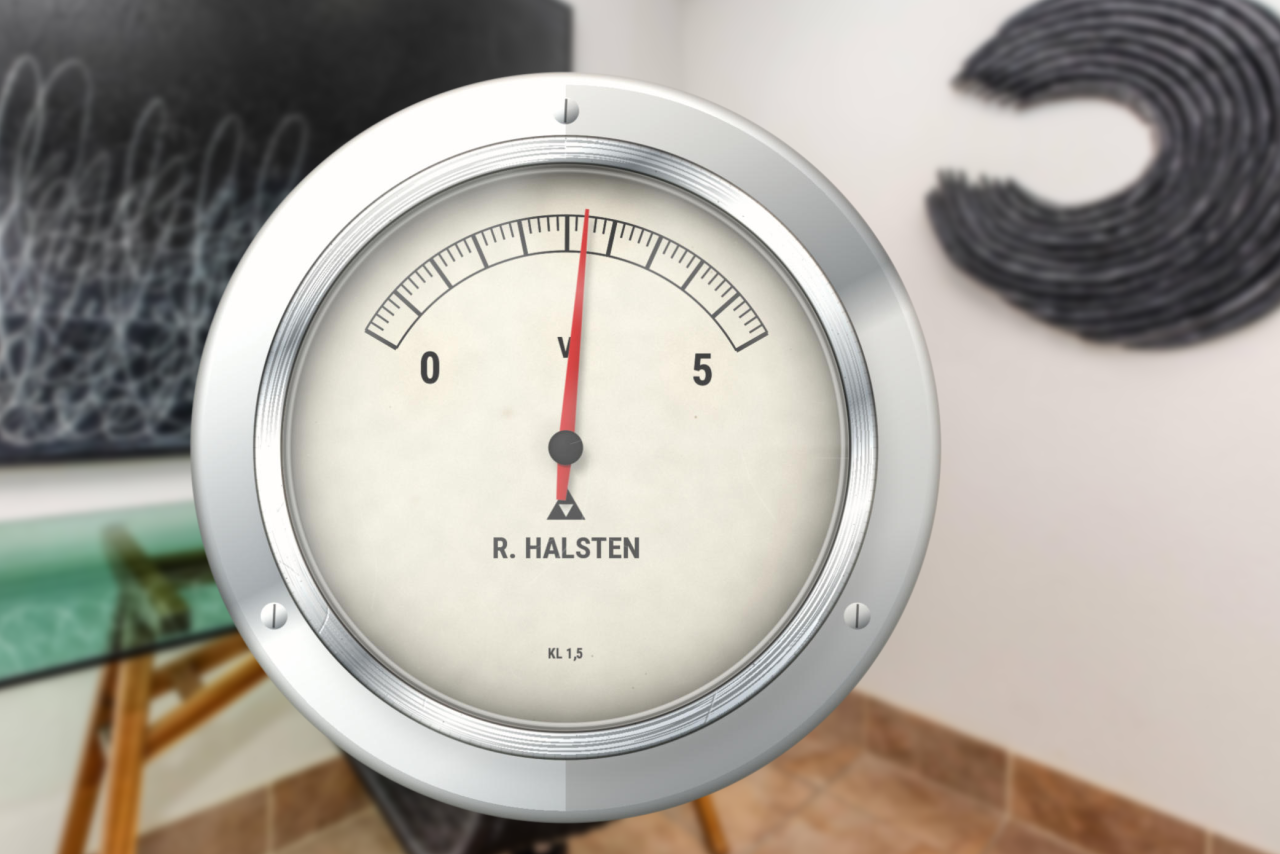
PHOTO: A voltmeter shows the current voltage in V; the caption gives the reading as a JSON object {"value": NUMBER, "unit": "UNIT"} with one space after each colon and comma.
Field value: {"value": 2.7, "unit": "V"}
